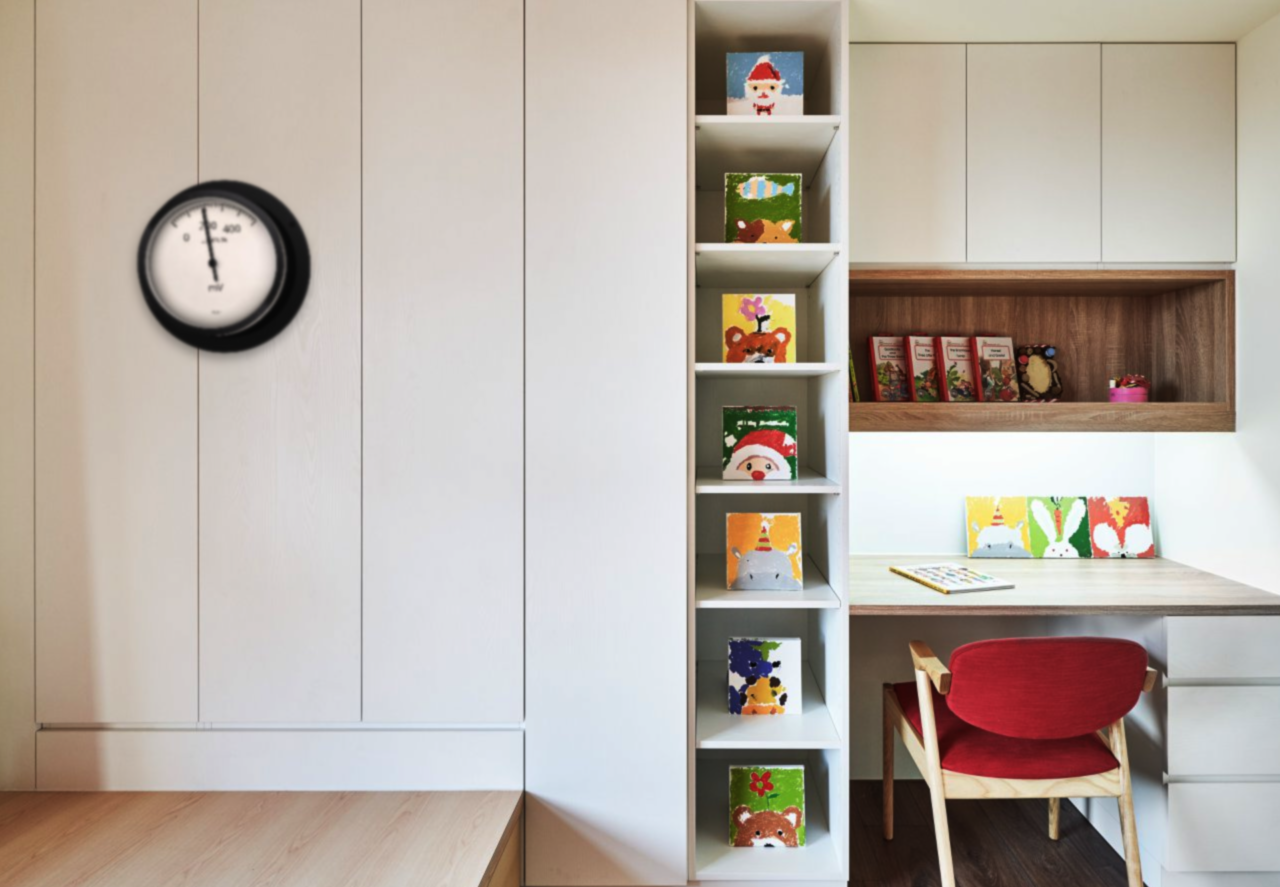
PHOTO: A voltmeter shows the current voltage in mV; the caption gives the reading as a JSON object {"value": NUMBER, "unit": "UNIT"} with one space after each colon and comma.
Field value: {"value": 200, "unit": "mV"}
